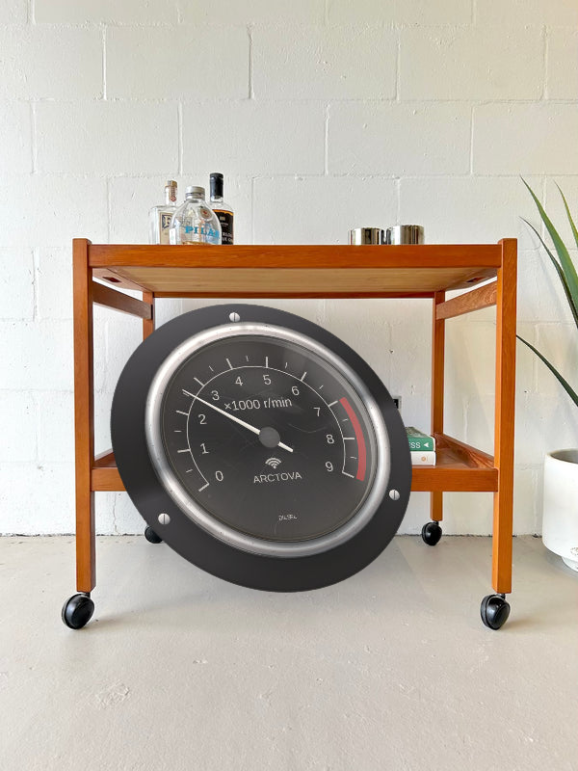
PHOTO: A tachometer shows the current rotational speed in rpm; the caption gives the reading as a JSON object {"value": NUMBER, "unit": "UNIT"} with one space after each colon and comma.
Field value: {"value": 2500, "unit": "rpm"}
